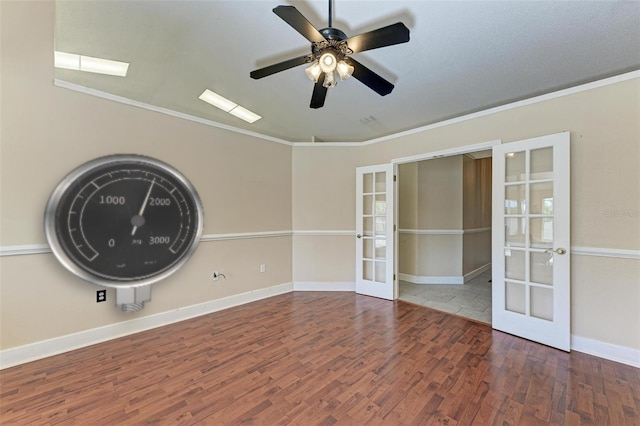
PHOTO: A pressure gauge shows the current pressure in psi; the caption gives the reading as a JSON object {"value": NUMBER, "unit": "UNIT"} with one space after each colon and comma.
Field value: {"value": 1700, "unit": "psi"}
